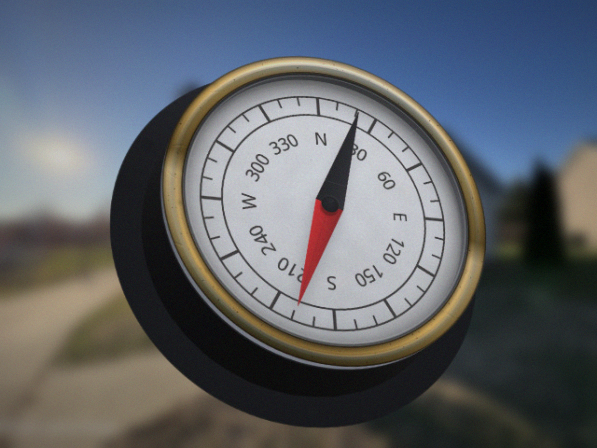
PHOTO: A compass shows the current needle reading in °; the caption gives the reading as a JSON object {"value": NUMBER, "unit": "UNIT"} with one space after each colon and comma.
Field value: {"value": 200, "unit": "°"}
